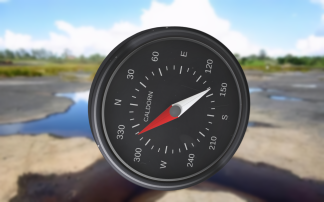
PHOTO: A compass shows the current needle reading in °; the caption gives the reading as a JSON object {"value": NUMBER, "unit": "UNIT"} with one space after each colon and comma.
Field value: {"value": 320, "unit": "°"}
